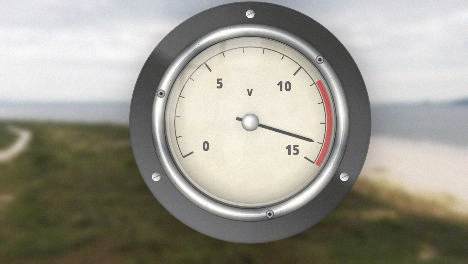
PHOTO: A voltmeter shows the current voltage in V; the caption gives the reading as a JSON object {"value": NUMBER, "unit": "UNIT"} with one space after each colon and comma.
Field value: {"value": 14, "unit": "V"}
